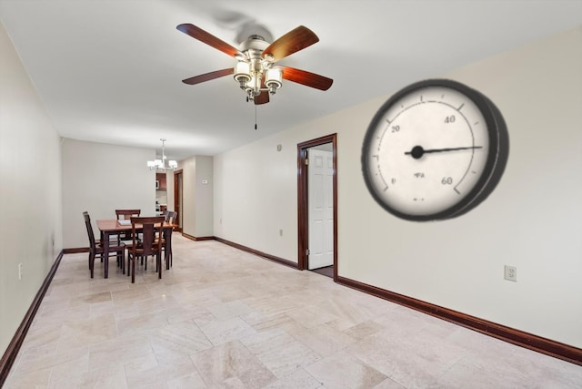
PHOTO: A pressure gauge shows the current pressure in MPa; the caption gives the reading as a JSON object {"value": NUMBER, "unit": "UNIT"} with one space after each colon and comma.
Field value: {"value": 50, "unit": "MPa"}
